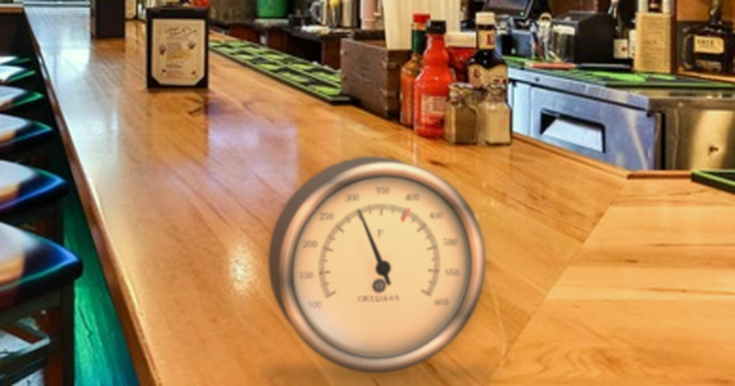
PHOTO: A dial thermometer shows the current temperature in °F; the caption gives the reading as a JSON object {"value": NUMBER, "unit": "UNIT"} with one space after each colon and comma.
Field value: {"value": 300, "unit": "°F"}
